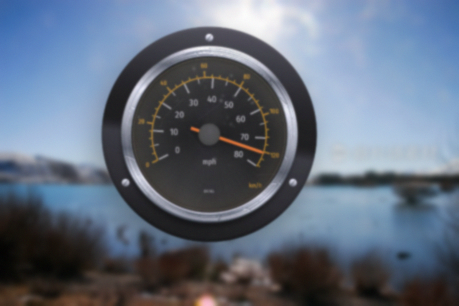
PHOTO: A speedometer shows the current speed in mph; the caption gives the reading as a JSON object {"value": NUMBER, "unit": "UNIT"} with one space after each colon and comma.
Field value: {"value": 75, "unit": "mph"}
